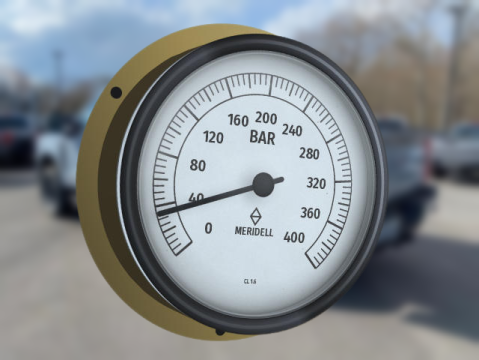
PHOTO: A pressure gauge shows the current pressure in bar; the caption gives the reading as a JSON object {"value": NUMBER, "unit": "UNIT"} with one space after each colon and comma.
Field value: {"value": 35, "unit": "bar"}
